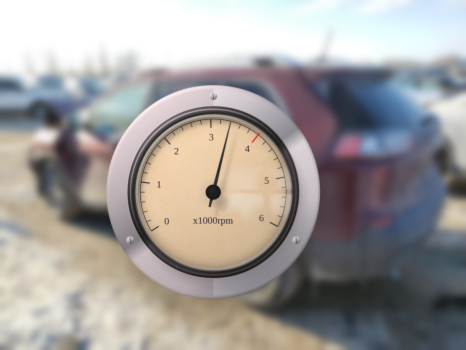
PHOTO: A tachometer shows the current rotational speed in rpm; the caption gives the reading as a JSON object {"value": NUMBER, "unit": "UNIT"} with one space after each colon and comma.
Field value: {"value": 3400, "unit": "rpm"}
